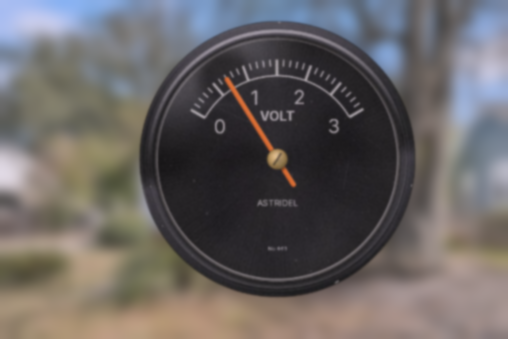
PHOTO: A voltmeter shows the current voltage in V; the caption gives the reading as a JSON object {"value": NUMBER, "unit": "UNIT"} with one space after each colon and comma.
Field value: {"value": 0.7, "unit": "V"}
